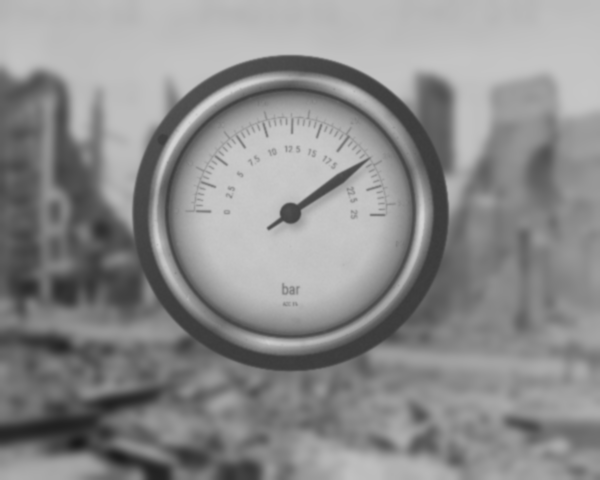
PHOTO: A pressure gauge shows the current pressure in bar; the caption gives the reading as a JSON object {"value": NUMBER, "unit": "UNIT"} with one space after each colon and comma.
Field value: {"value": 20, "unit": "bar"}
